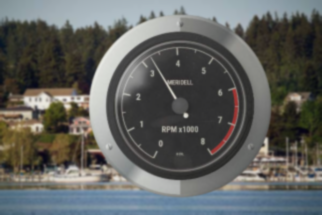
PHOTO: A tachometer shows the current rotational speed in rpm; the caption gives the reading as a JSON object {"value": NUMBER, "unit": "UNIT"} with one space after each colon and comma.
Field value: {"value": 3250, "unit": "rpm"}
